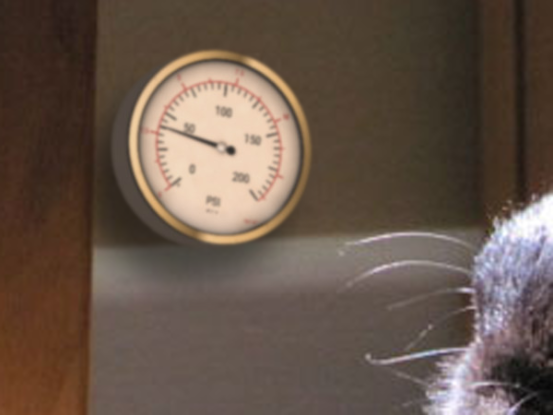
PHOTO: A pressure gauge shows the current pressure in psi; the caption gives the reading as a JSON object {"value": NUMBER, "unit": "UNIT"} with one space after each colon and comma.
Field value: {"value": 40, "unit": "psi"}
